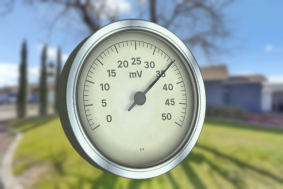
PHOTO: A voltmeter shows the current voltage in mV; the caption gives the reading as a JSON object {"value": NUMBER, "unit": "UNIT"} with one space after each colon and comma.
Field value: {"value": 35, "unit": "mV"}
